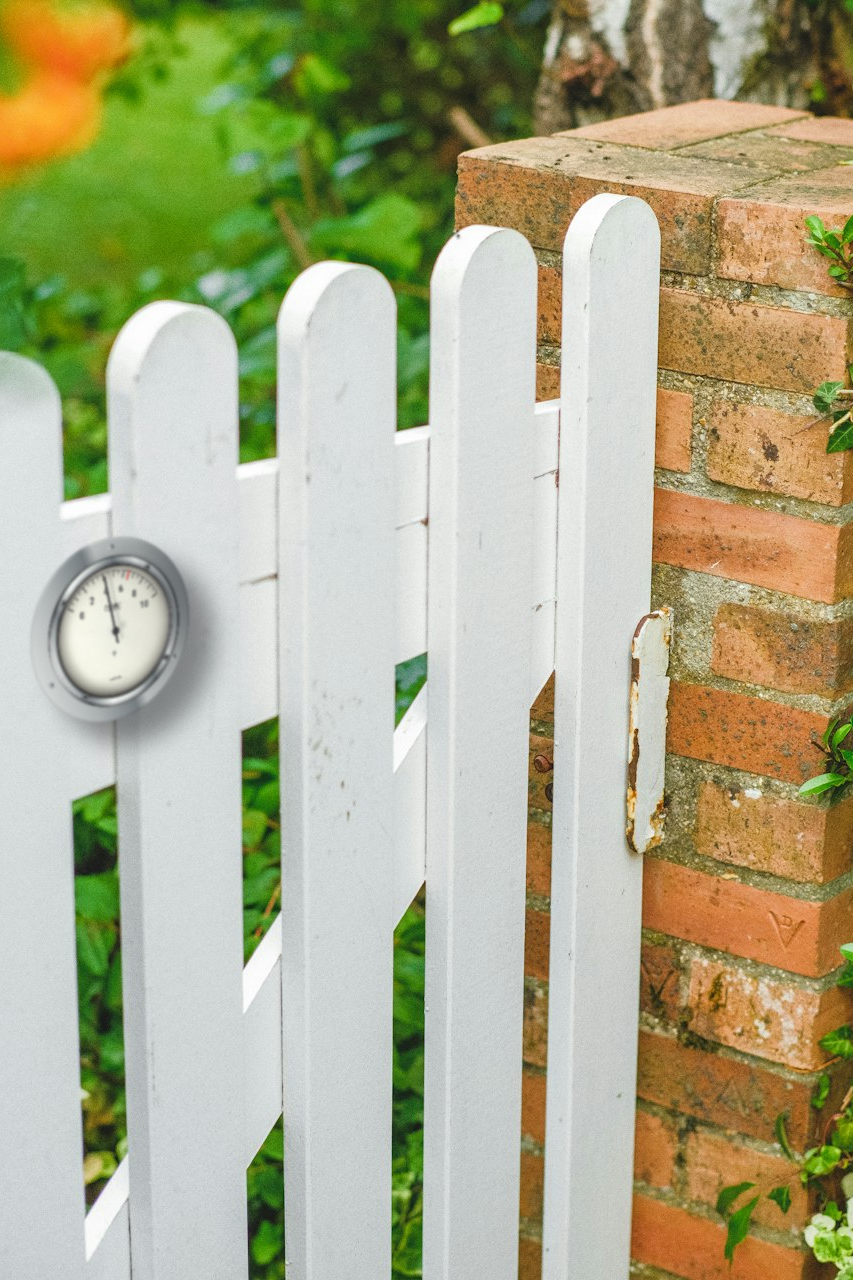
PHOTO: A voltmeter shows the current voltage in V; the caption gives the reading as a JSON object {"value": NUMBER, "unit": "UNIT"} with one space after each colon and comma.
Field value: {"value": 4, "unit": "V"}
